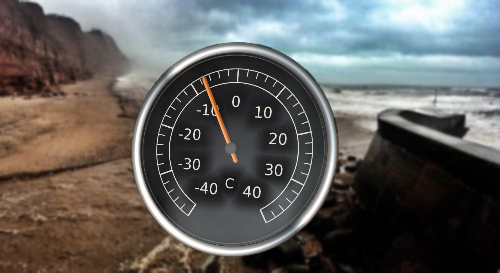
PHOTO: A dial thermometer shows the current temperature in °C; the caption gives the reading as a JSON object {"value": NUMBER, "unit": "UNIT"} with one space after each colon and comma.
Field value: {"value": -7, "unit": "°C"}
